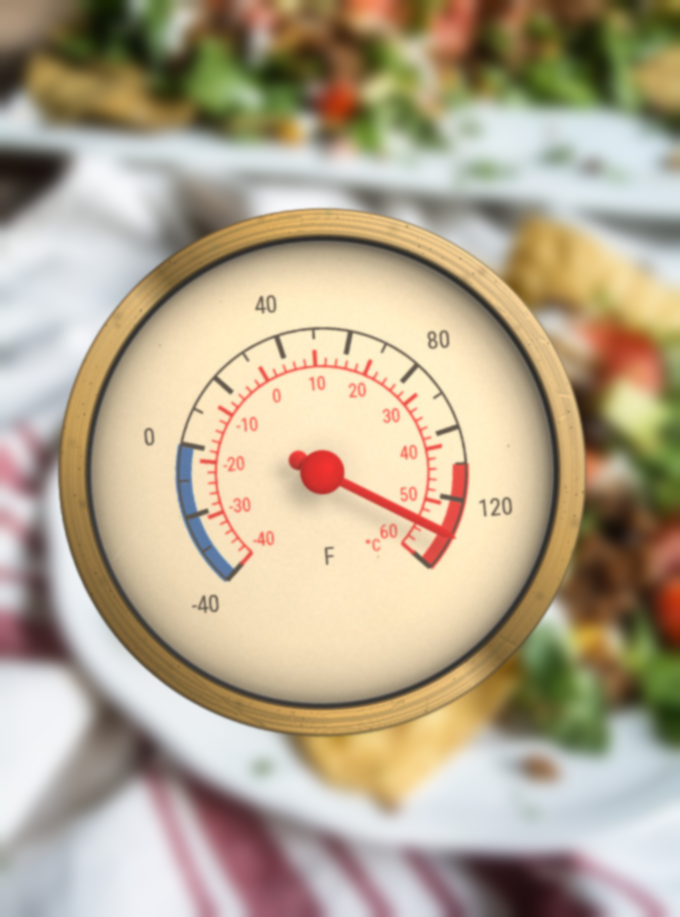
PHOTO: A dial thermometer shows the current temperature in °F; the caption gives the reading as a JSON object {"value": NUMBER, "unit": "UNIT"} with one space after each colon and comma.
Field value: {"value": 130, "unit": "°F"}
